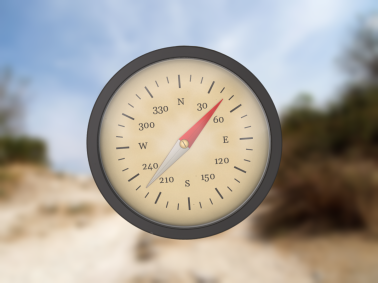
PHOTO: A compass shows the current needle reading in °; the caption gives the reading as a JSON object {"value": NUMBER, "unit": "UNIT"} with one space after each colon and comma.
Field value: {"value": 45, "unit": "°"}
